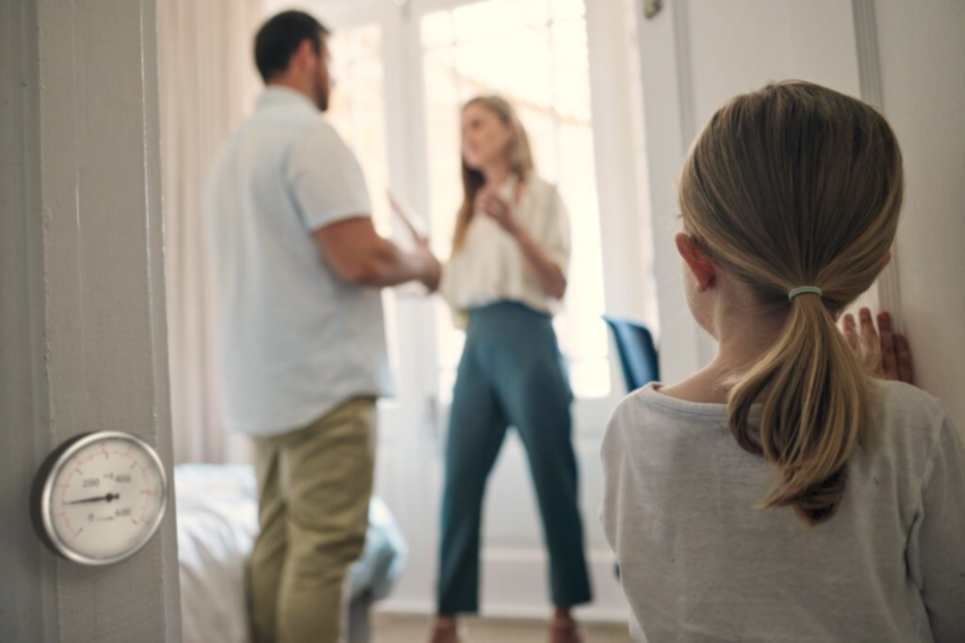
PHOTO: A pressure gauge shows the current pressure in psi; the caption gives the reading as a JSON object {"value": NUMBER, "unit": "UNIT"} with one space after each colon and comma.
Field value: {"value": 100, "unit": "psi"}
